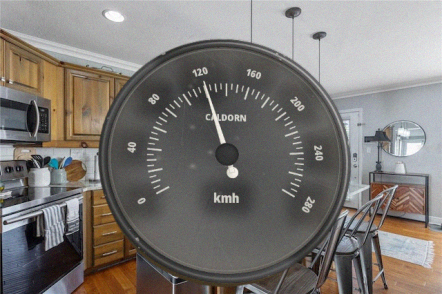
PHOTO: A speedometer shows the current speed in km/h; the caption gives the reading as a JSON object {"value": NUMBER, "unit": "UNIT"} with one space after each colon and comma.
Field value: {"value": 120, "unit": "km/h"}
